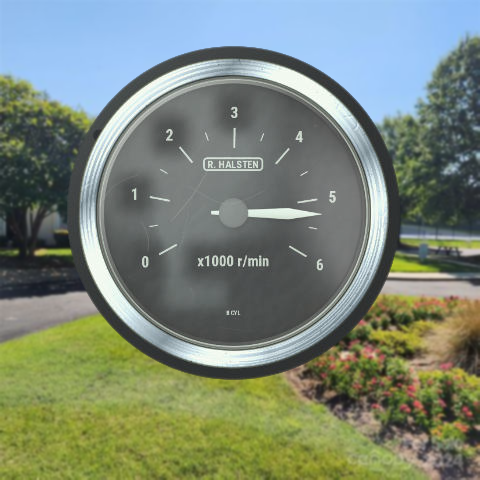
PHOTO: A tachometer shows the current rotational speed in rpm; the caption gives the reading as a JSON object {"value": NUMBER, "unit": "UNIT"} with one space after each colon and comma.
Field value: {"value": 5250, "unit": "rpm"}
